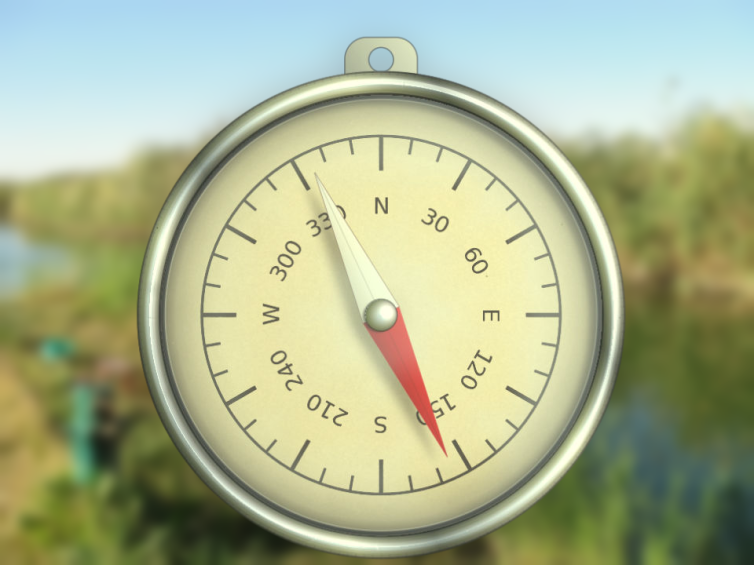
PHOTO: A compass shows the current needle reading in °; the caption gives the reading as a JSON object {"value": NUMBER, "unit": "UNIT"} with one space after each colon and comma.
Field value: {"value": 155, "unit": "°"}
